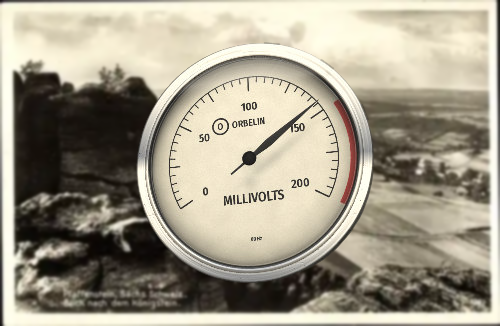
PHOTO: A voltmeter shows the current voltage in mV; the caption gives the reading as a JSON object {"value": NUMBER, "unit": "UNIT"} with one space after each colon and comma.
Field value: {"value": 145, "unit": "mV"}
